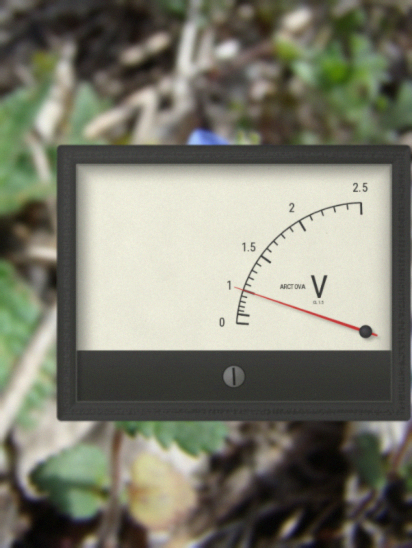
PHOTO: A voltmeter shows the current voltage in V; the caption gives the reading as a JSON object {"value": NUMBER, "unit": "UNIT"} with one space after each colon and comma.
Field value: {"value": 1, "unit": "V"}
